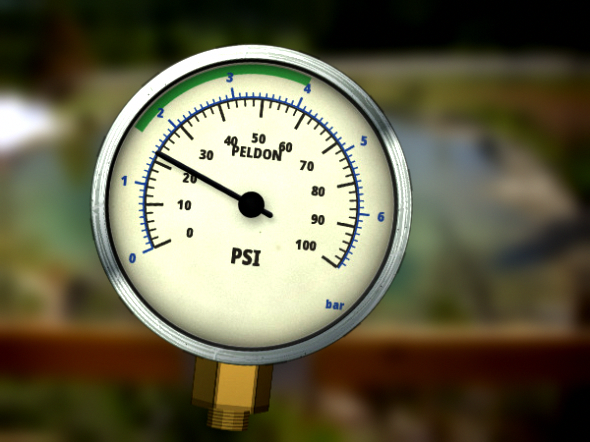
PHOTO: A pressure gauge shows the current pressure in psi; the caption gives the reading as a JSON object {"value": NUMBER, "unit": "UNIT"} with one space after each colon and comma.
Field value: {"value": 22, "unit": "psi"}
